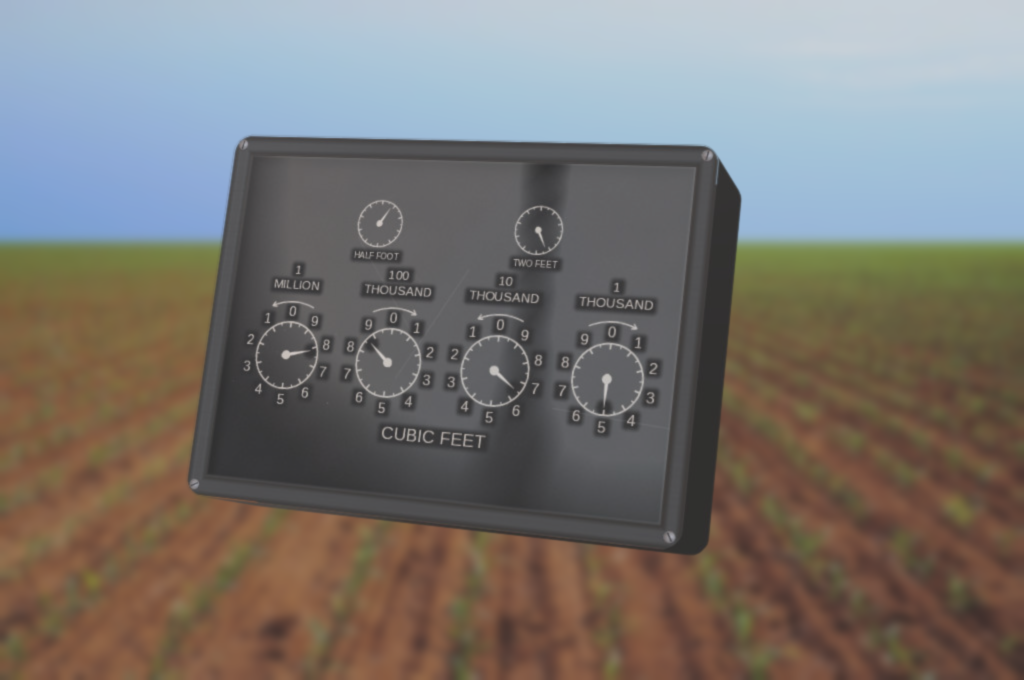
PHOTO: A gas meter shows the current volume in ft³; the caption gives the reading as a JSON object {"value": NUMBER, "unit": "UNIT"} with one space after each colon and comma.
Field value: {"value": 786500, "unit": "ft³"}
